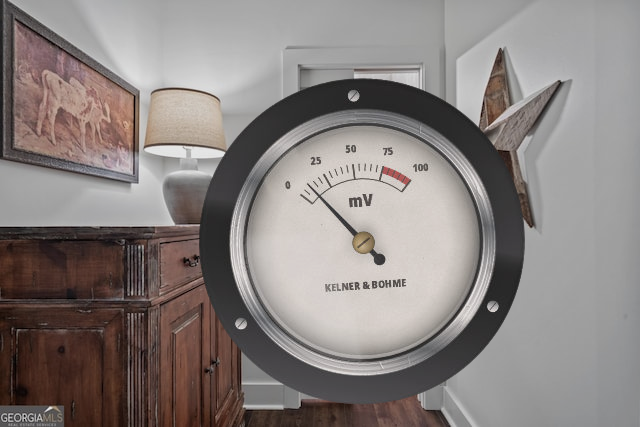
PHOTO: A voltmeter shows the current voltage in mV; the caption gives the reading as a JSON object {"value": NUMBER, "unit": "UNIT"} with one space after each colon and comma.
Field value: {"value": 10, "unit": "mV"}
